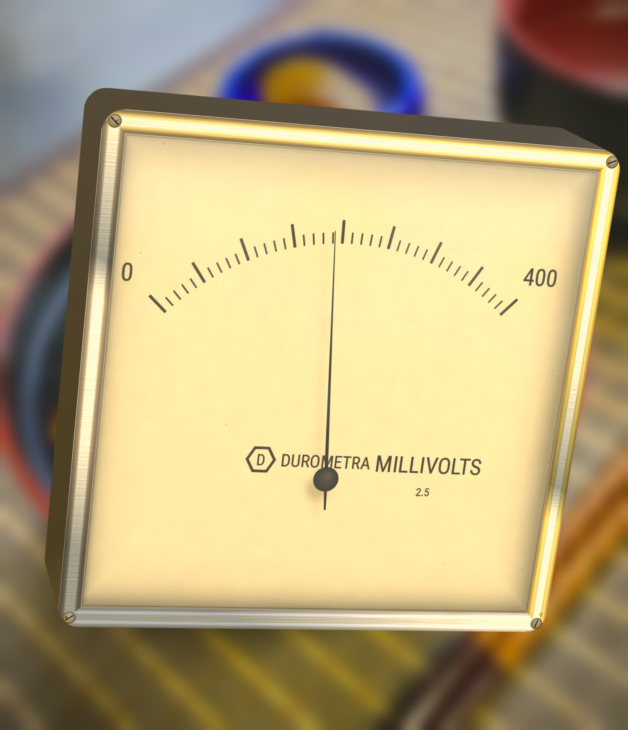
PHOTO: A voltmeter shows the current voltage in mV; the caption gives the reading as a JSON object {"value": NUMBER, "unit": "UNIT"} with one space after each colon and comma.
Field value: {"value": 190, "unit": "mV"}
